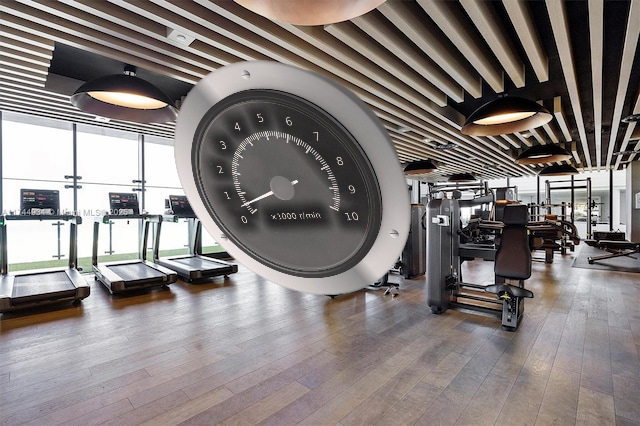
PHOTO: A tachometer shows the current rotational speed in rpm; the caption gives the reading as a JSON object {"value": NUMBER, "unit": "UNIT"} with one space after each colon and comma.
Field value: {"value": 500, "unit": "rpm"}
